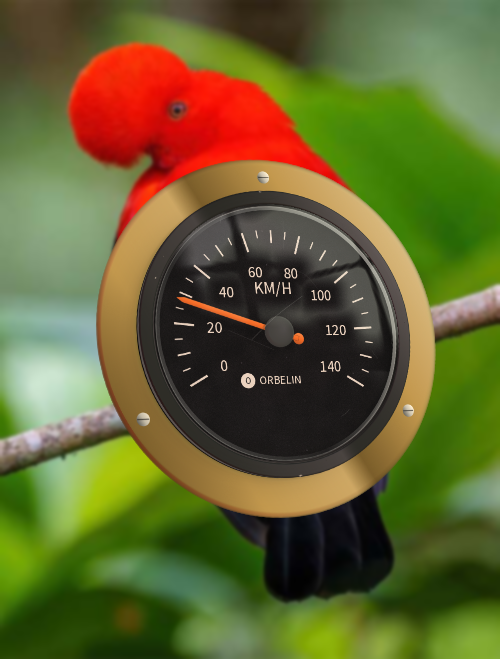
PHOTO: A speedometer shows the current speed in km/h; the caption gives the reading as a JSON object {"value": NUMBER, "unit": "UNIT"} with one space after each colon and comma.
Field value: {"value": 27.5, "unit": "km/h"}
